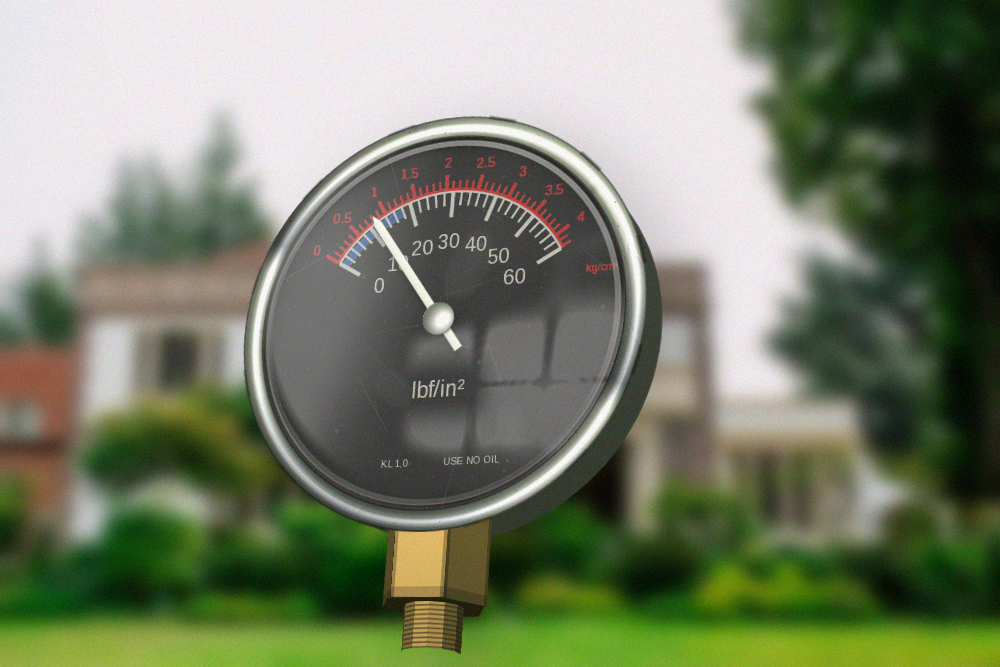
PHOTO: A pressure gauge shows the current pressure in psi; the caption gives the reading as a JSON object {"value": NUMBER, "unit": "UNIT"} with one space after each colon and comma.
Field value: {"value": 12, "unit": "psi"}
